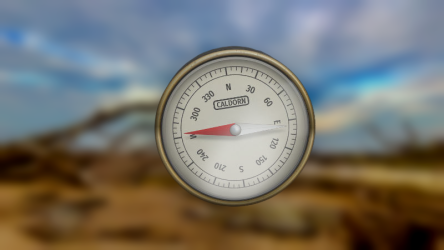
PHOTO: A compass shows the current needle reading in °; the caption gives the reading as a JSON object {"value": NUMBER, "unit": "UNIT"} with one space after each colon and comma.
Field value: {"value": 275, "unit": "°"}
